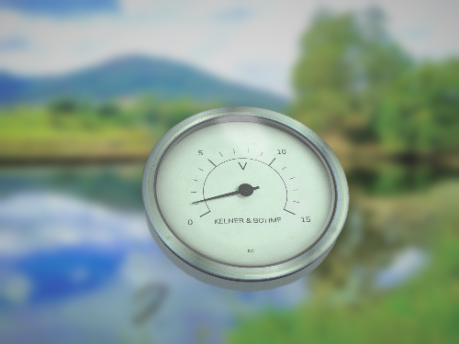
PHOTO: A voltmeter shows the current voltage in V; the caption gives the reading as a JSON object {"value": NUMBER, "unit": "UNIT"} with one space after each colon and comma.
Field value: {"value": 1, "unit": "V"}
